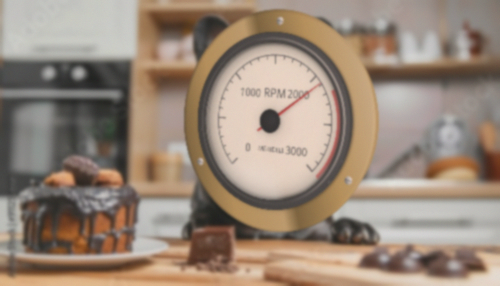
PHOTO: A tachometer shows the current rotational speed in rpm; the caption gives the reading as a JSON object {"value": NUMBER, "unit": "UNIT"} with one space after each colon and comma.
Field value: {"value": 2100, "unit": "rpm"}
